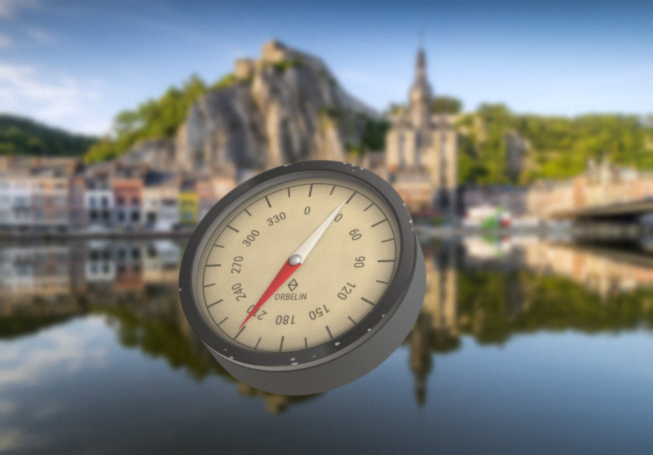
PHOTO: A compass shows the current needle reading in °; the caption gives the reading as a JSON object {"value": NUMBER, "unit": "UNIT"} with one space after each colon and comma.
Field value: {"value": 210, "unit": "°"}
